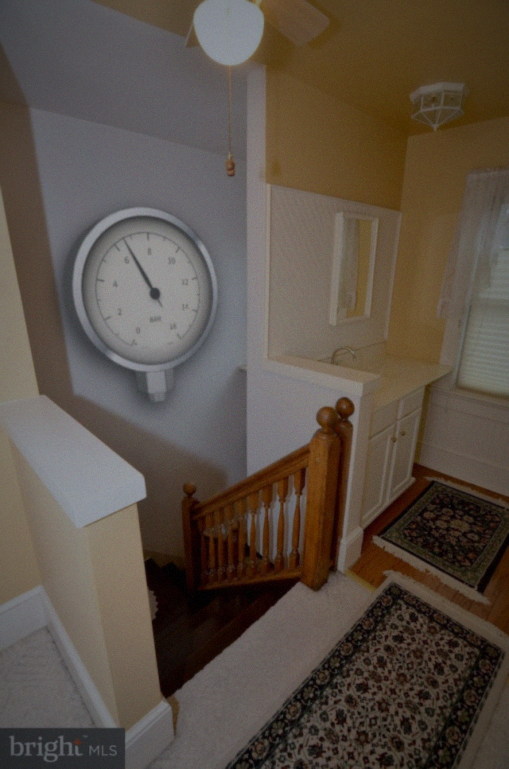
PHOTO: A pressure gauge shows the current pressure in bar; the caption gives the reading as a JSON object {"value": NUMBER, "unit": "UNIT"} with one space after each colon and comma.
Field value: {"value": 6.5, "unit": "bar"}
